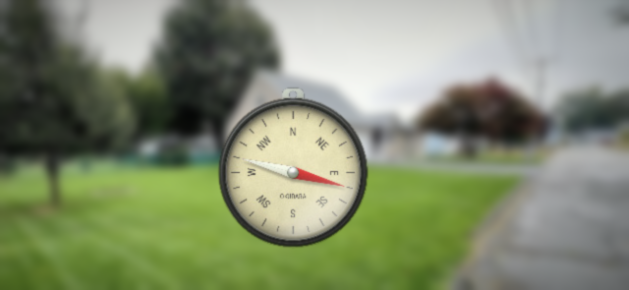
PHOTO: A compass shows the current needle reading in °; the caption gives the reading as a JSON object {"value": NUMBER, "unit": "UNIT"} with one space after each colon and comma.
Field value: {"value": 105, "unit": "°"}
